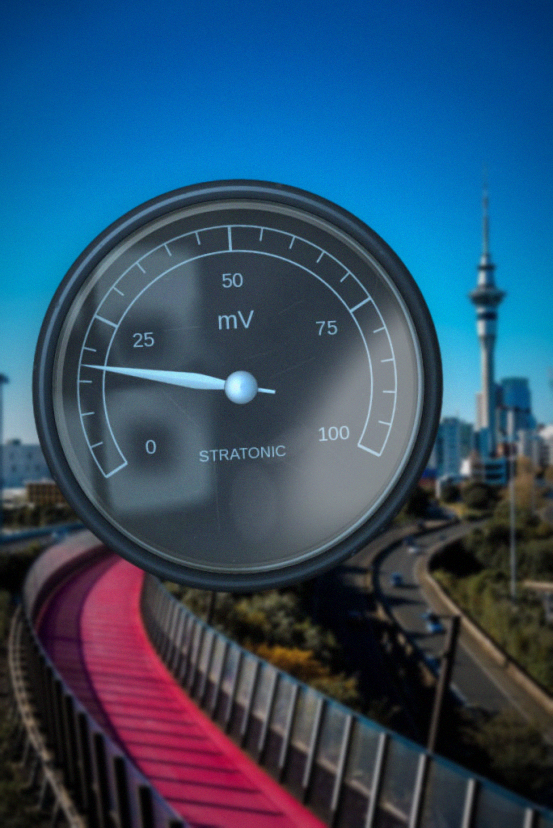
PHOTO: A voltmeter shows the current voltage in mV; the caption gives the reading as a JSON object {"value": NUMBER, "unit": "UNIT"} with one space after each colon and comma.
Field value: {"value": 17.5, "unit": "mV"}
